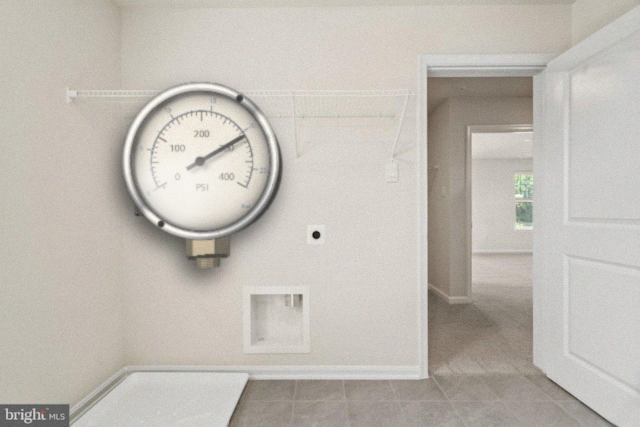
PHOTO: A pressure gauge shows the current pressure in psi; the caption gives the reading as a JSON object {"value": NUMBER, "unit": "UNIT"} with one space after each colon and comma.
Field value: {"value": 300, "unit": "psi"}
